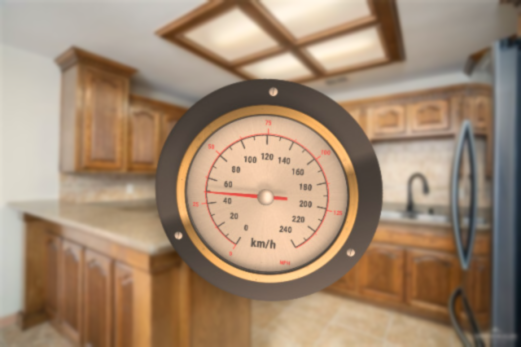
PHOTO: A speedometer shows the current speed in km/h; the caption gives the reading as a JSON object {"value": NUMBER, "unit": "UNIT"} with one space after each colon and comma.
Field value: {"value": 50, "unit": "km/h"}
